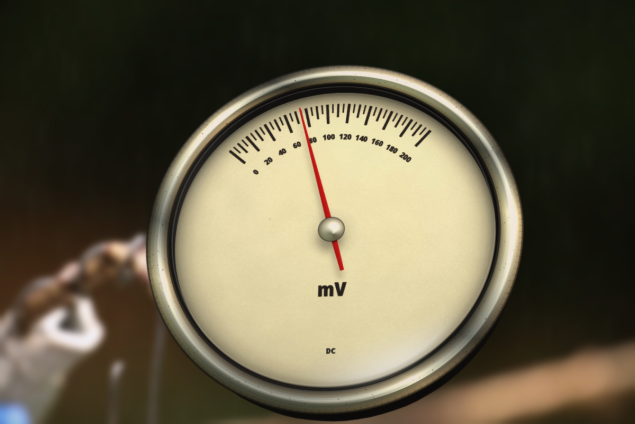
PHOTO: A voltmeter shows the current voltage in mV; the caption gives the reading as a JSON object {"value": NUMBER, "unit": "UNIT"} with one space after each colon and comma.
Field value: {"value": 75, "unit": "mV"}
